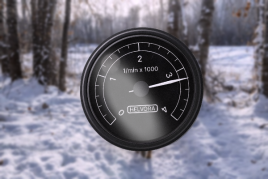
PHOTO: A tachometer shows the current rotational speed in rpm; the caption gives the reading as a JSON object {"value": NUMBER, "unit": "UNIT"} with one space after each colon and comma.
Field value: {"value": 3200, "unit": "rpm"}
